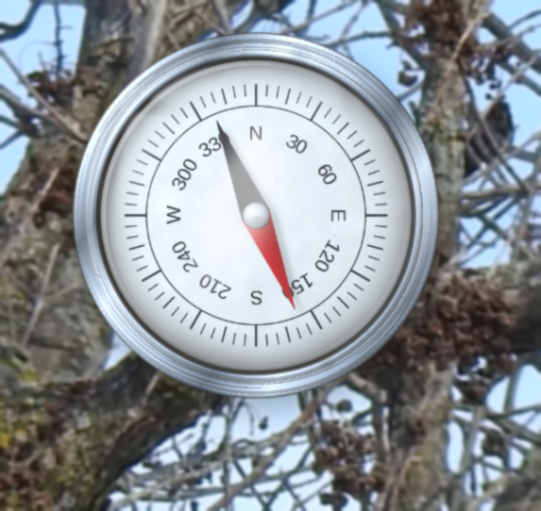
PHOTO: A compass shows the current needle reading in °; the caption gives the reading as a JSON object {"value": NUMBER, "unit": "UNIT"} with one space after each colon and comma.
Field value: {"value": 157.5, "unit": "°"}
